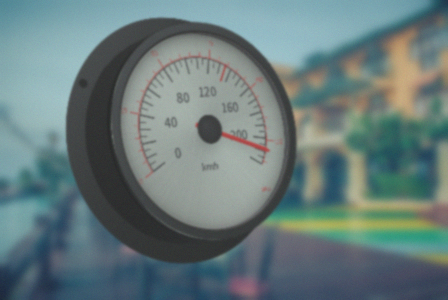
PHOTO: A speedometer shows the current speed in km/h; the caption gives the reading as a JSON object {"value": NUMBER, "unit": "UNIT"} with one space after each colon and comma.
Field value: {"value": 210, "unit": "km/h"}
